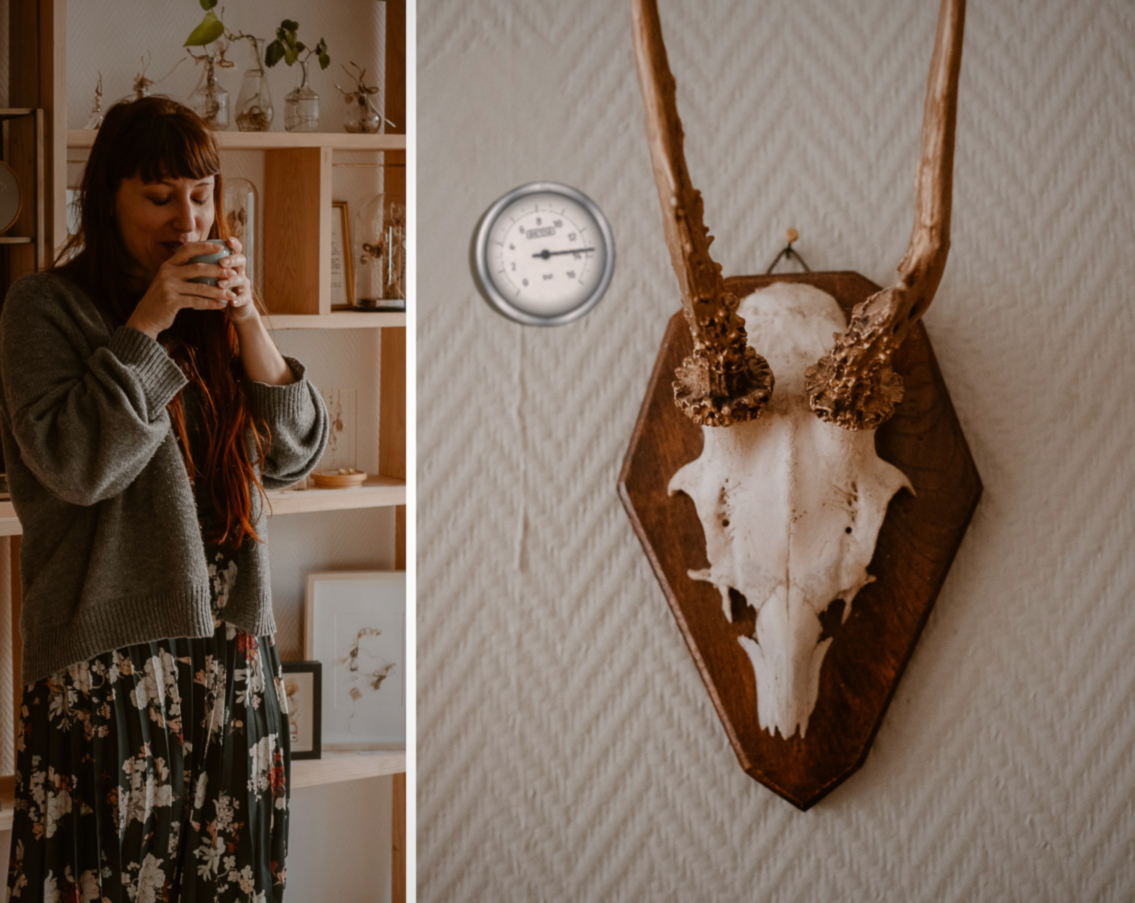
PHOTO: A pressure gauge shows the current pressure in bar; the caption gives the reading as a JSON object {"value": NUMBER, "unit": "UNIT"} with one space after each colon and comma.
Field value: {"value": 13.5, "unit": "bar"}
